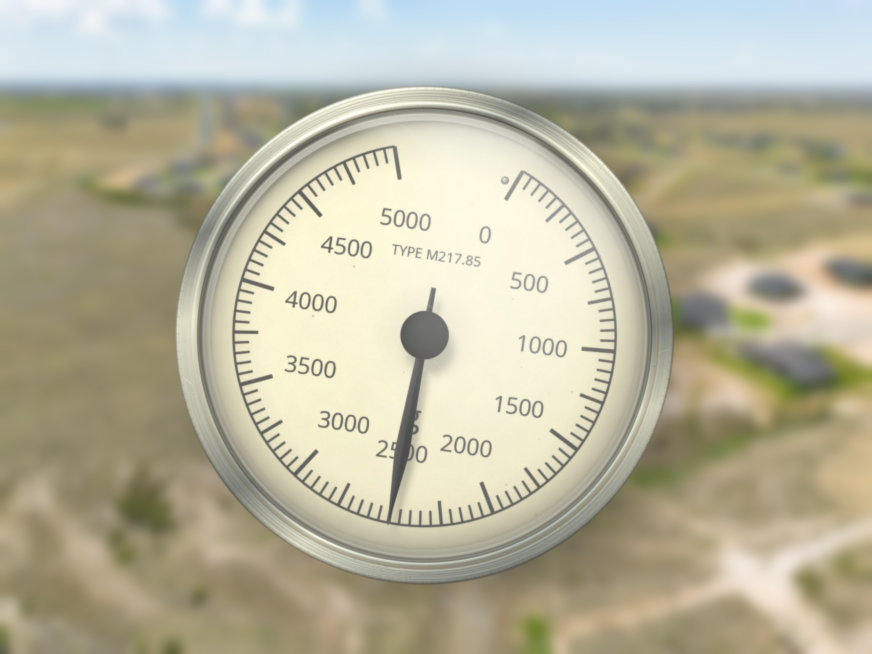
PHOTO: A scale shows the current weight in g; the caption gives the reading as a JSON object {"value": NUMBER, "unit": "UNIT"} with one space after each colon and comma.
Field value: {"value": 2500, "unit": "g"}
